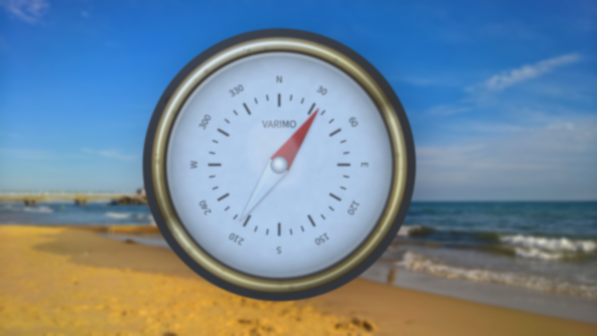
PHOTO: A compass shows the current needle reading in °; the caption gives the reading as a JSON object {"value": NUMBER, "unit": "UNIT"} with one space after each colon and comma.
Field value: {"value": 35, "unit": "°"}
